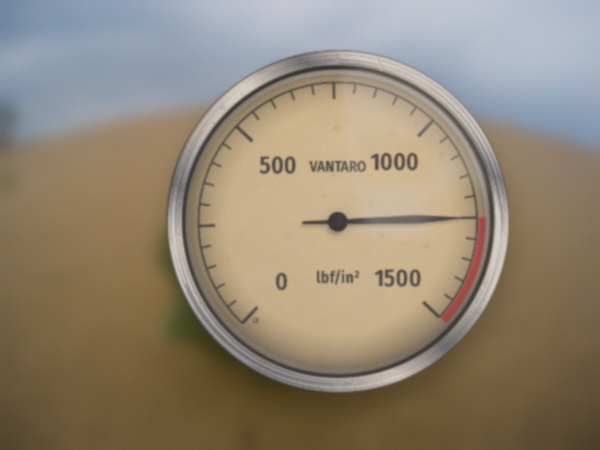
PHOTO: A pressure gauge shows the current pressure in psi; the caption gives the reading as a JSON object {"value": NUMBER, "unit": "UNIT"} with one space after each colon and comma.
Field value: {"value": 1250, "unit": "psi"}
